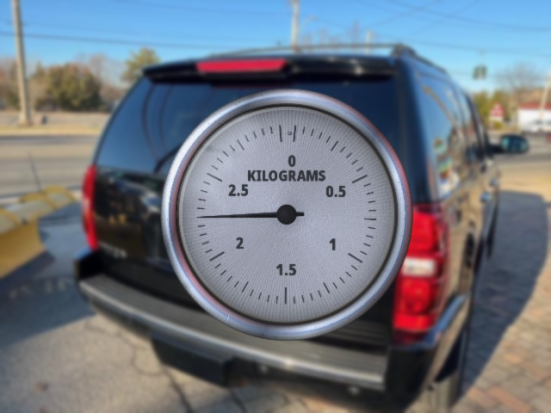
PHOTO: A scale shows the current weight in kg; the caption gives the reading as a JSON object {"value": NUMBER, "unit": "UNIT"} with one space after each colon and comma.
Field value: {"value": 2.25, "unit": "kg"}
